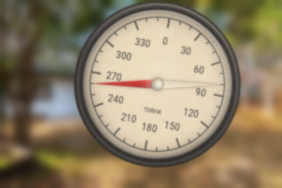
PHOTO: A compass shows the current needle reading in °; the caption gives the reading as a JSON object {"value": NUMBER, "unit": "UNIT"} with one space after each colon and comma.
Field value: {"value": 260, "unit": "°"}
